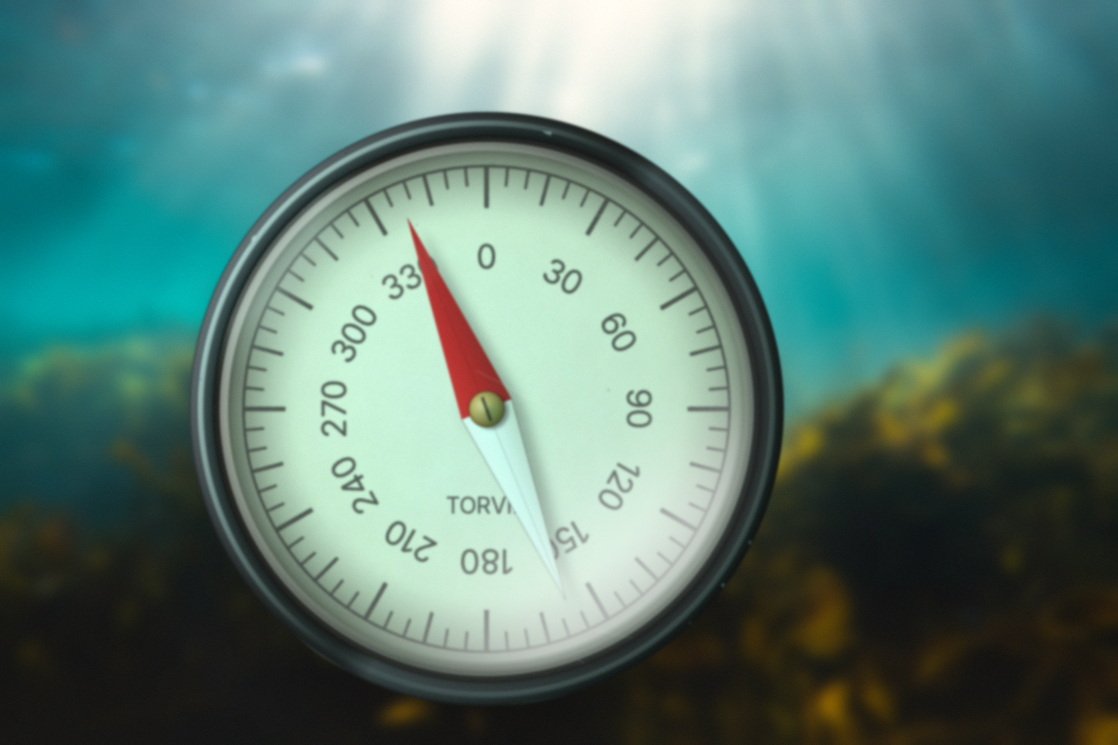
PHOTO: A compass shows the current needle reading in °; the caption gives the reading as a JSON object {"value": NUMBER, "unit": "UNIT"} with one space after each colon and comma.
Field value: {"value": 337.5, "unit": "°"}
